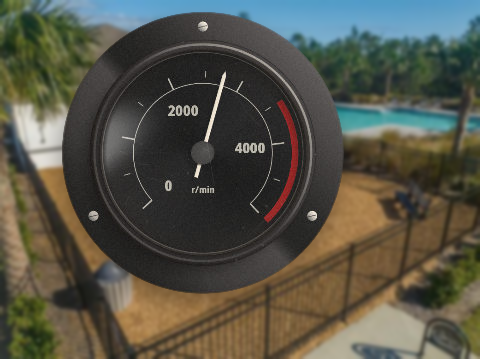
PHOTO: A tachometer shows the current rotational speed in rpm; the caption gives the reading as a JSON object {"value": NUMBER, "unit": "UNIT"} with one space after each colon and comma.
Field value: {"value": 2750, "unit": "rpm"}
